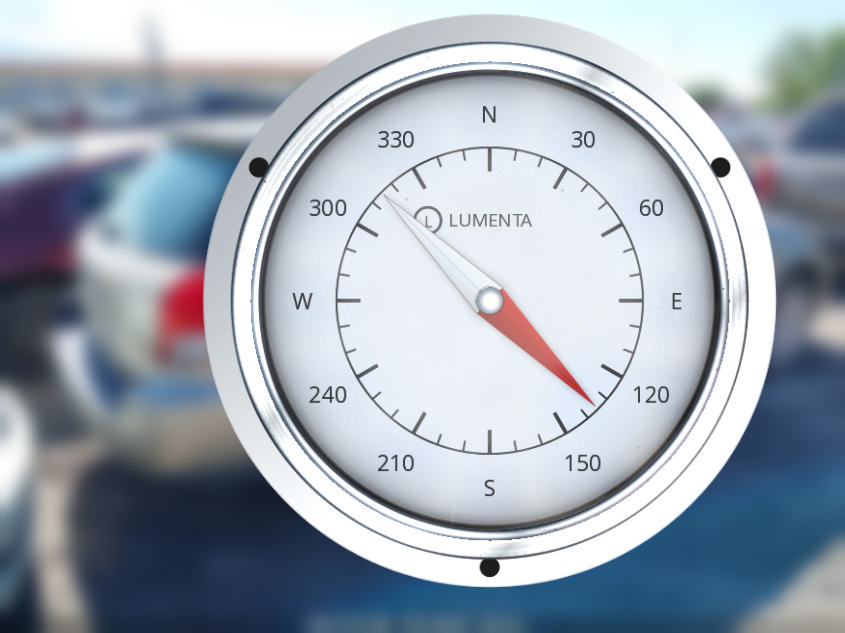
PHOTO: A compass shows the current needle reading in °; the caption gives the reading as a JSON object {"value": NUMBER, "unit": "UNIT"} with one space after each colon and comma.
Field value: {"value": 135, "unit": "°"}
